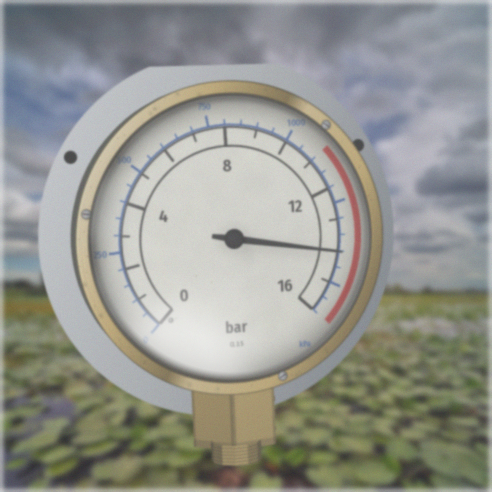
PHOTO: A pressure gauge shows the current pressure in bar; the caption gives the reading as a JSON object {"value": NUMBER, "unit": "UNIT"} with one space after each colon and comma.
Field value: {"value": 14, "unit": "bar"}
